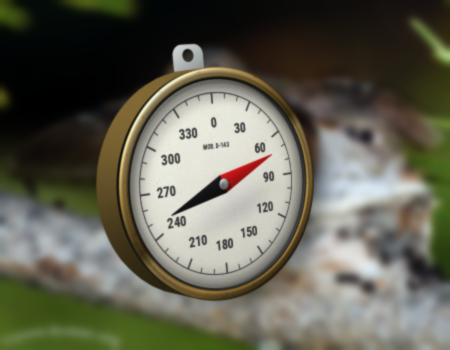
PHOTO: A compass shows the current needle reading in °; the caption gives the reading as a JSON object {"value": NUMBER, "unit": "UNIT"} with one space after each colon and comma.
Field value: {"value": 70, "unit": "°"}
